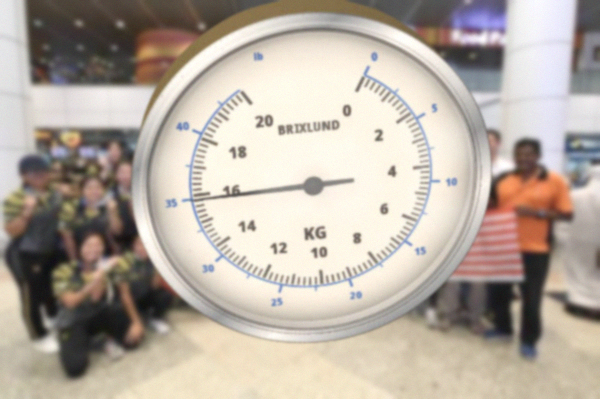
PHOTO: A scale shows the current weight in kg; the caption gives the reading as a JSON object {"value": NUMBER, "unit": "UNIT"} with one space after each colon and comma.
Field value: {"value": 16, "unit": "kg"}
